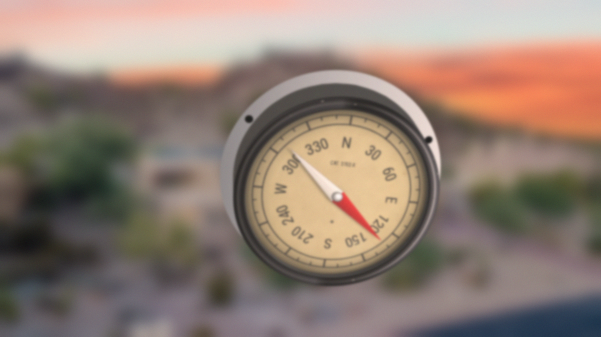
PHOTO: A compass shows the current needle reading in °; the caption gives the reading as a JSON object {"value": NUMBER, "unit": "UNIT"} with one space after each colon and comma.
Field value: {"value": 130, "unit": "°"}
